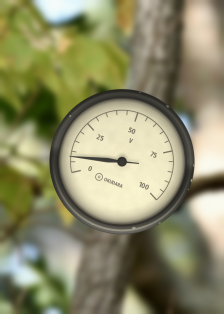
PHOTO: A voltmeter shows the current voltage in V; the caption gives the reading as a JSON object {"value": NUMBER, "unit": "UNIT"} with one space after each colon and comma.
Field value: {"value": 7.5, "unit": "V"}
